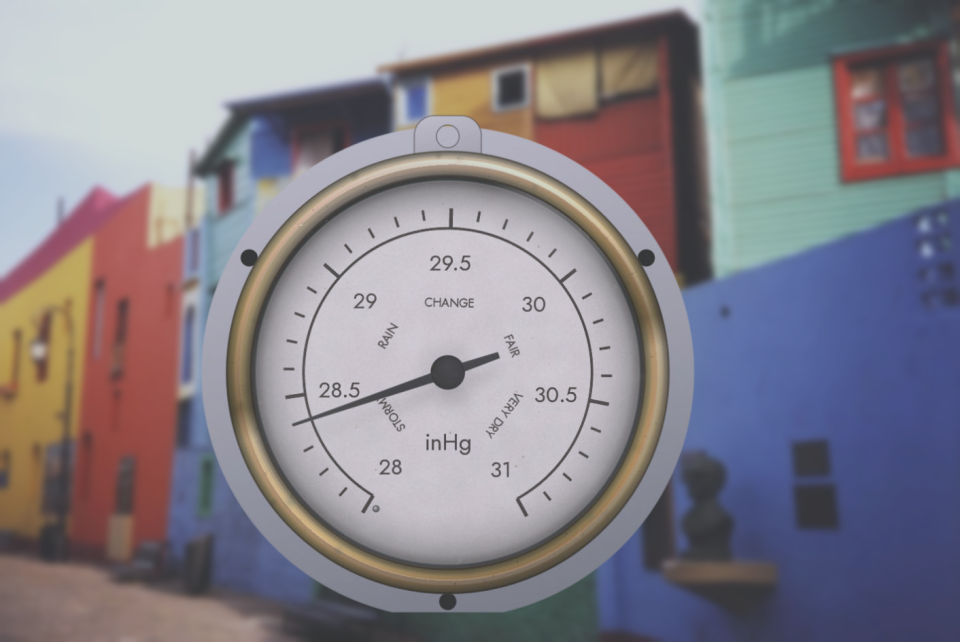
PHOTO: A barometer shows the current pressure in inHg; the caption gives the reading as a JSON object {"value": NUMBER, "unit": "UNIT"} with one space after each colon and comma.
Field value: {"value": 28.4, "unit": "inHg"}
